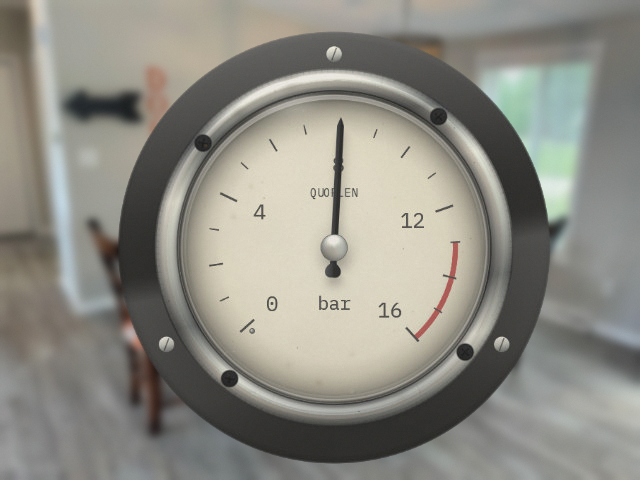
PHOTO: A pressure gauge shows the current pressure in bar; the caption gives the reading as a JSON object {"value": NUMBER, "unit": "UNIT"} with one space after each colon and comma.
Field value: {"value": 8, "unit": "bar"}
